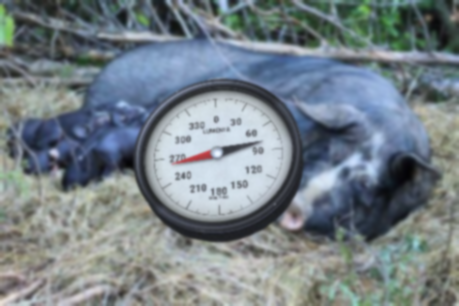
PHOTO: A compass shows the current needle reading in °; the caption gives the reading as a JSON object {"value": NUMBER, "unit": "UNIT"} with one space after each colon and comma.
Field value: {"value": 260, "unit": "°"}
